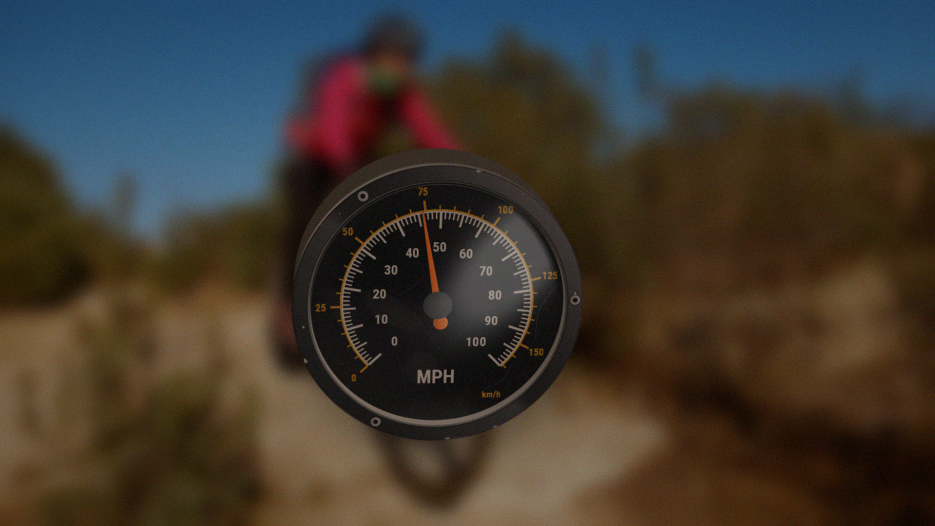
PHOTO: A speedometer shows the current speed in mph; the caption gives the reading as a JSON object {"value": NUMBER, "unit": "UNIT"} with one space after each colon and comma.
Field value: {"value": 46, "unit": "mph"}
